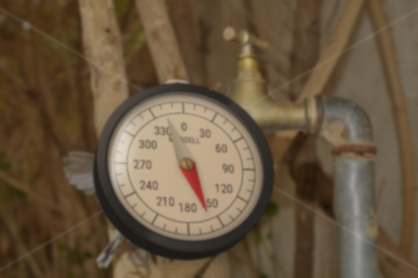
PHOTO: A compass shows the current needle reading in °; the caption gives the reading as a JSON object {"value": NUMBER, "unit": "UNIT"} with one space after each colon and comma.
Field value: {"value": 160, "unit": "°"}
